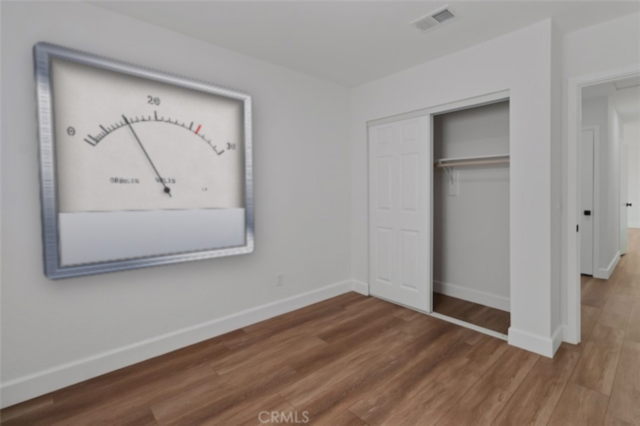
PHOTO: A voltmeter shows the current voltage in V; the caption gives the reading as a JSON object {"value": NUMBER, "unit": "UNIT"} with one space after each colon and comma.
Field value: {"value": 15, "unit": "V"}
